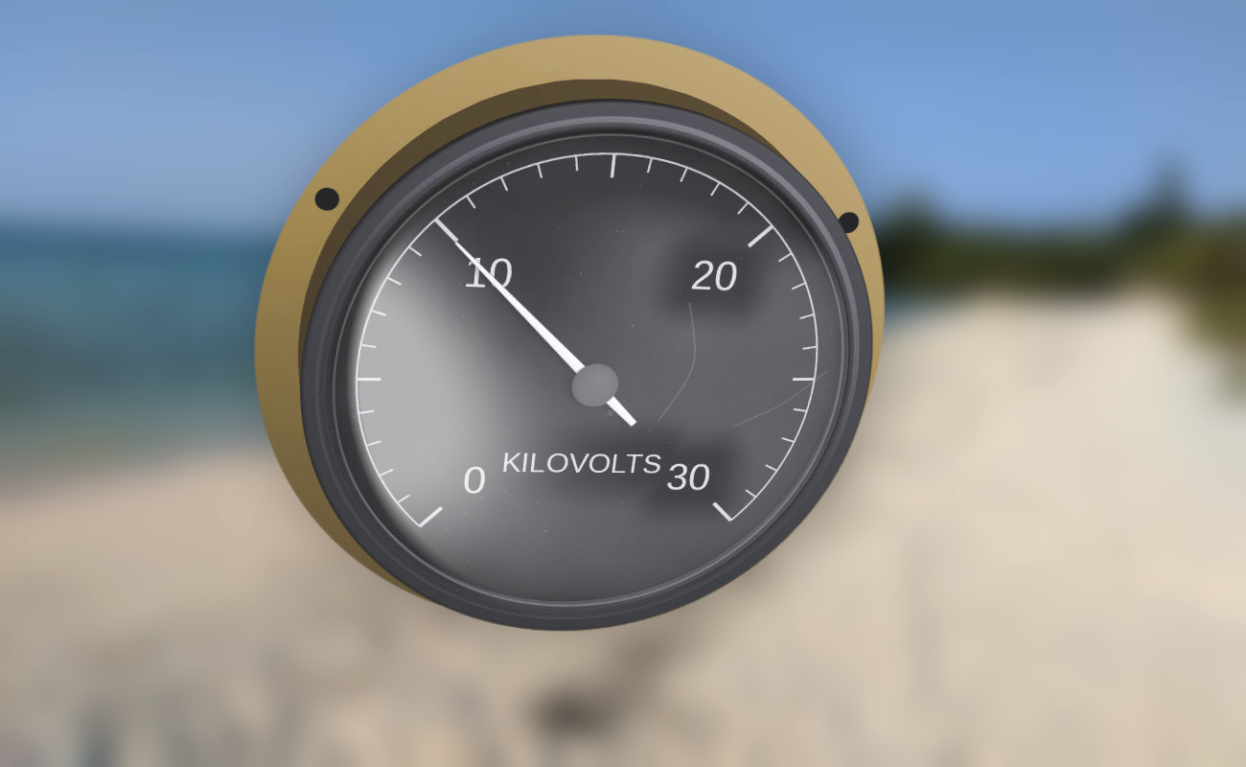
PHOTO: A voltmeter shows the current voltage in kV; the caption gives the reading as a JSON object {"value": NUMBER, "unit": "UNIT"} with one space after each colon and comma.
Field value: {"value": 10, "unit": "kV"}
